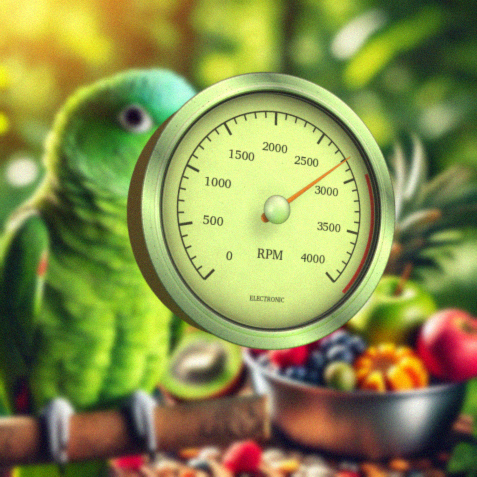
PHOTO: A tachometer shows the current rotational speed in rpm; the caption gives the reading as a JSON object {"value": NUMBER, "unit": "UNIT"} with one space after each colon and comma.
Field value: {"value": 2800, "unit": "rpm"}
